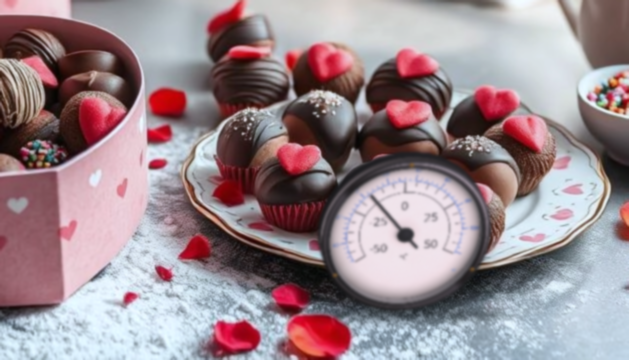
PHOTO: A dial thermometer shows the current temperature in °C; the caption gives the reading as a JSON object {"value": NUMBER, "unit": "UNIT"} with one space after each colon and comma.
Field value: {"value": -15, "unit": "°C"}
